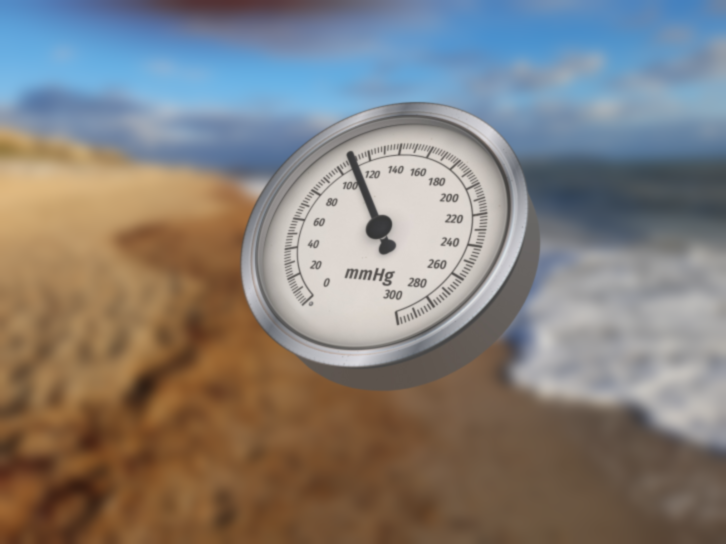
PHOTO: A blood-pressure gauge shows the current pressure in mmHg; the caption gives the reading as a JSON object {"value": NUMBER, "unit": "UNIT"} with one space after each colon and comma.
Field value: {"value": 110, "unit": "mmHg"}
